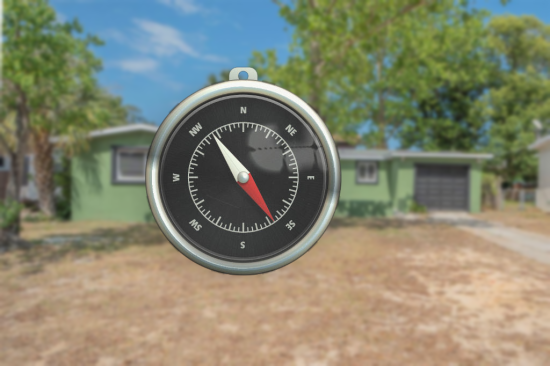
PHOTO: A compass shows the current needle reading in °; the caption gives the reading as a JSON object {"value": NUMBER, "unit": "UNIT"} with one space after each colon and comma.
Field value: {"value": 145, "unit": "°"}
